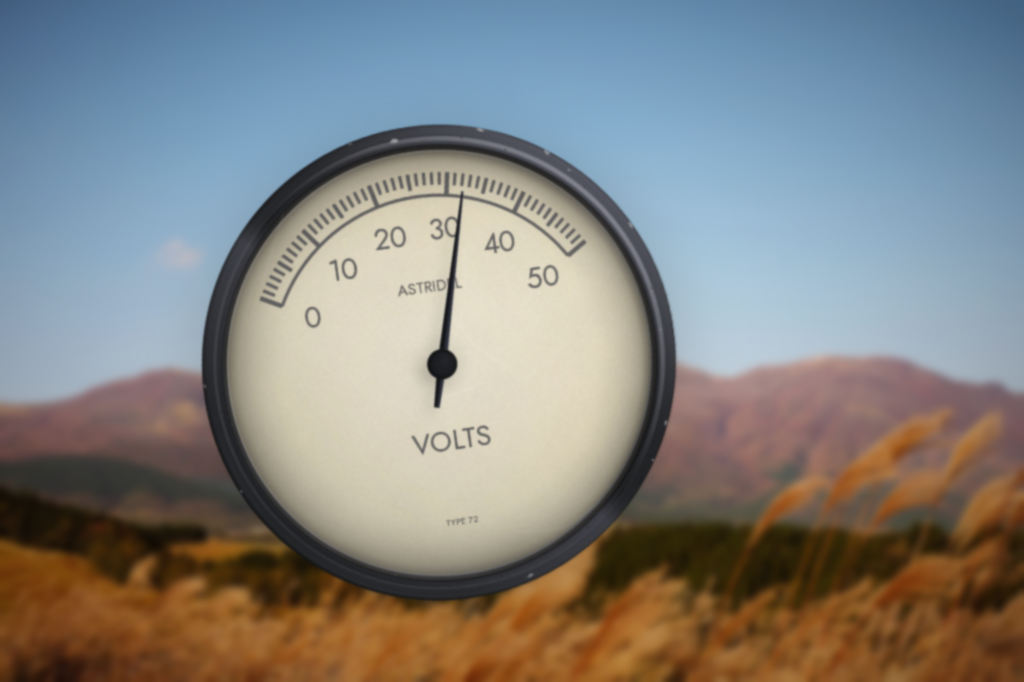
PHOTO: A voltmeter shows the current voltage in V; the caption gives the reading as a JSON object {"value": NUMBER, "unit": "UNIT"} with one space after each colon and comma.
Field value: {"value": 32, "unit": "V"}
